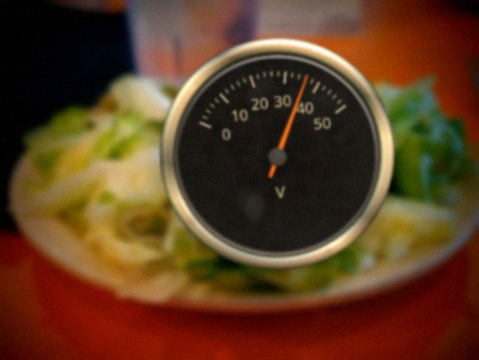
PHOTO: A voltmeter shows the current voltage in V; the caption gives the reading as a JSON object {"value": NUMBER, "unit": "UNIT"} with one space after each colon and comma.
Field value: {"value": 36, "unit": "V"}
